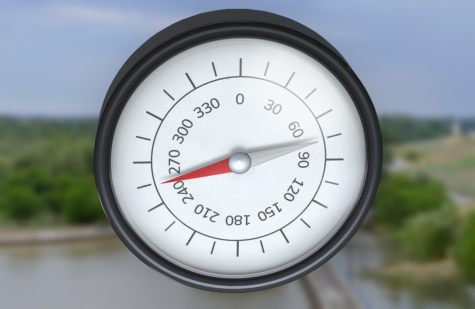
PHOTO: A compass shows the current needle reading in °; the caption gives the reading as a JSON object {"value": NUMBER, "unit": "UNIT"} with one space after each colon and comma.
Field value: {"value": 255, "unit": "°"}
